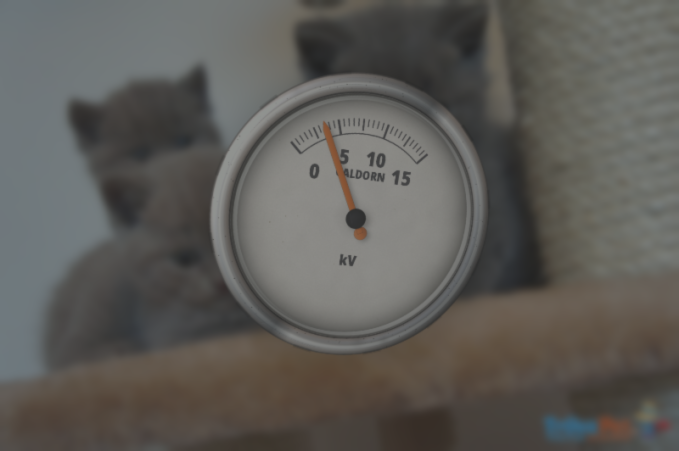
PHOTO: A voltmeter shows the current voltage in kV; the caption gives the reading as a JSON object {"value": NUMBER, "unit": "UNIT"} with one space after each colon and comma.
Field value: {"value": 3.5, "unit": "kV"}
